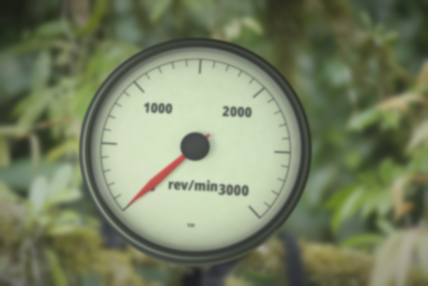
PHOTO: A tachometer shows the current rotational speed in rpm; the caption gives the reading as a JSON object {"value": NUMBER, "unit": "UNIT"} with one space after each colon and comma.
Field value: {"value": 0, "unit": "rpm"}
